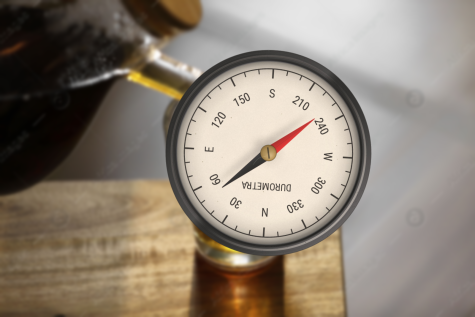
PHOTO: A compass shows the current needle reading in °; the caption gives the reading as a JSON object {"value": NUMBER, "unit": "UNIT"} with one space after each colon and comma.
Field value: {"value": 230, "unit": "°"}
